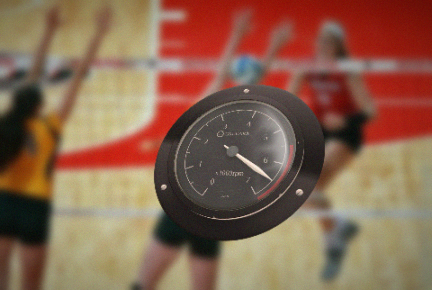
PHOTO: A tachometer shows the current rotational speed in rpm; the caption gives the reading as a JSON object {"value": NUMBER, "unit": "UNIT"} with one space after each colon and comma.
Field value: {"value": 6500, "unit": "rpm"}
